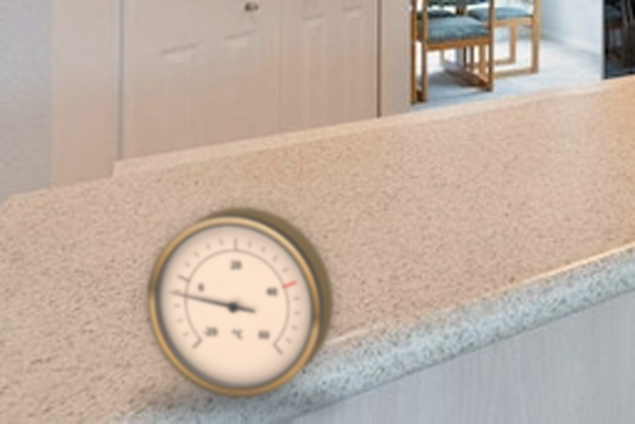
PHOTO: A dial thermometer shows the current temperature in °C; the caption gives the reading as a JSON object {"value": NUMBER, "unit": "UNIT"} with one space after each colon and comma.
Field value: {"value": -4, "unit": "°C"}
